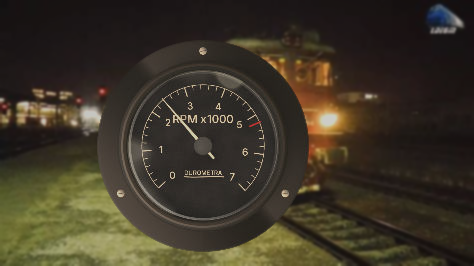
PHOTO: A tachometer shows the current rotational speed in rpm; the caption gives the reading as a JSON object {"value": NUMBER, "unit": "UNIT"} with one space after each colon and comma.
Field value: {"value": 2400, "unit": "rpm"}
